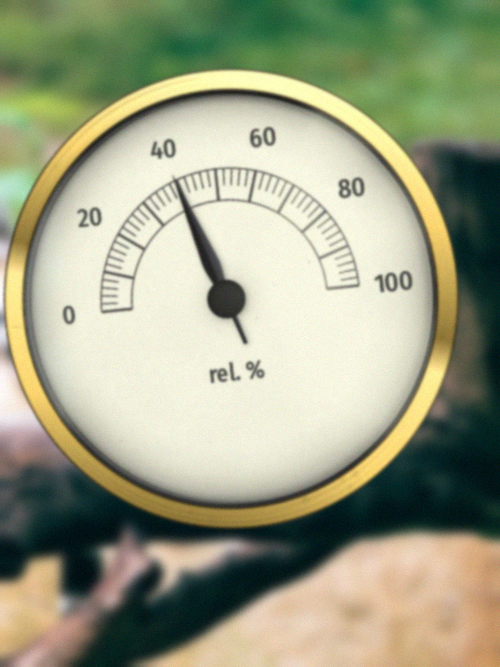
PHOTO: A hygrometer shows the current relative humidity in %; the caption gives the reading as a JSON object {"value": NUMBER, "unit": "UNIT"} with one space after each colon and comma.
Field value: {"value": 40, "unit": "%"}
